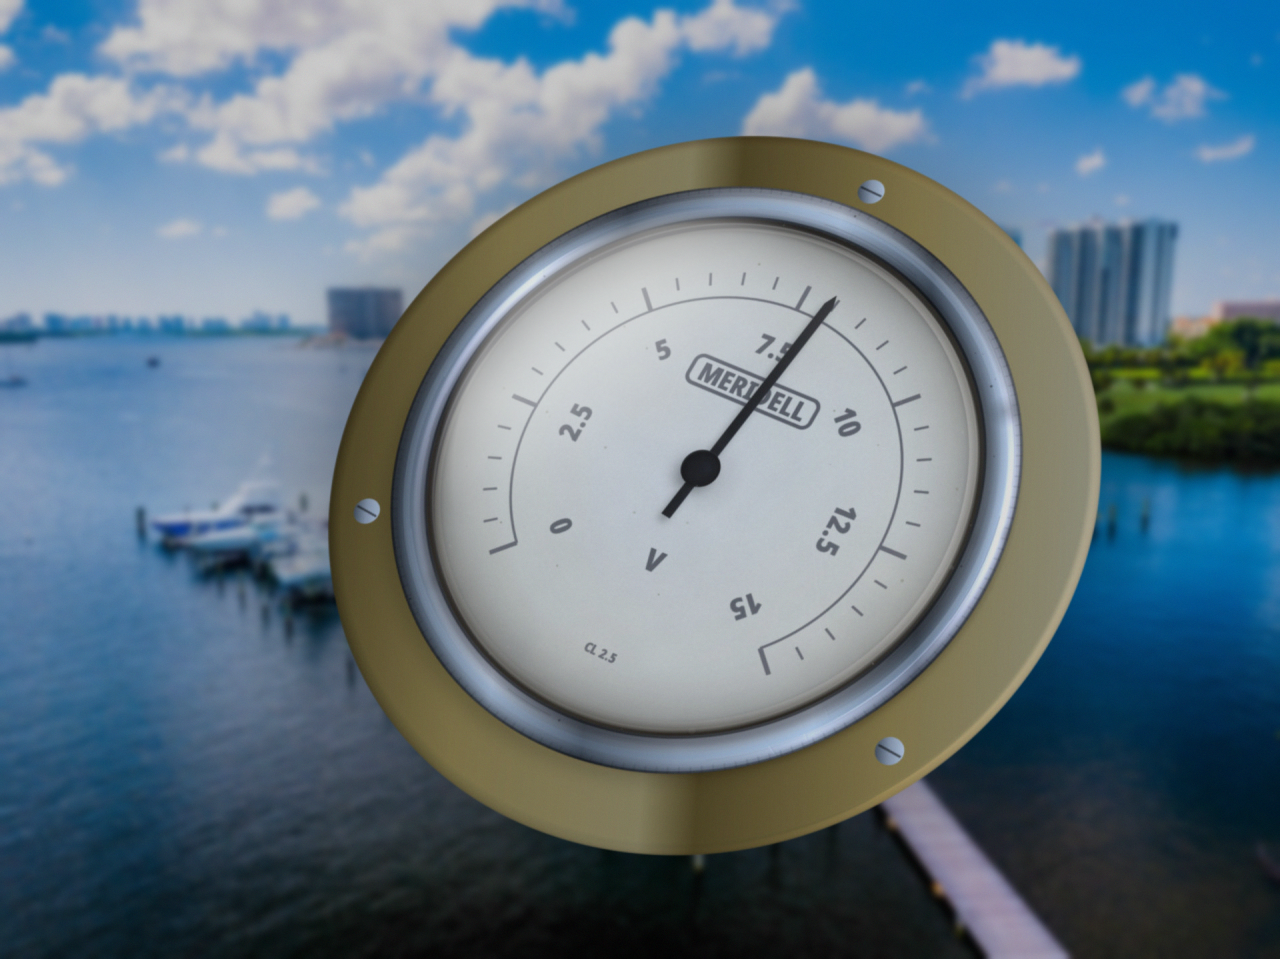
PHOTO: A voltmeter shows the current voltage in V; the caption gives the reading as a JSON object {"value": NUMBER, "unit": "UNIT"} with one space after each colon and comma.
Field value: {"value": 8, "unit": "V"}
